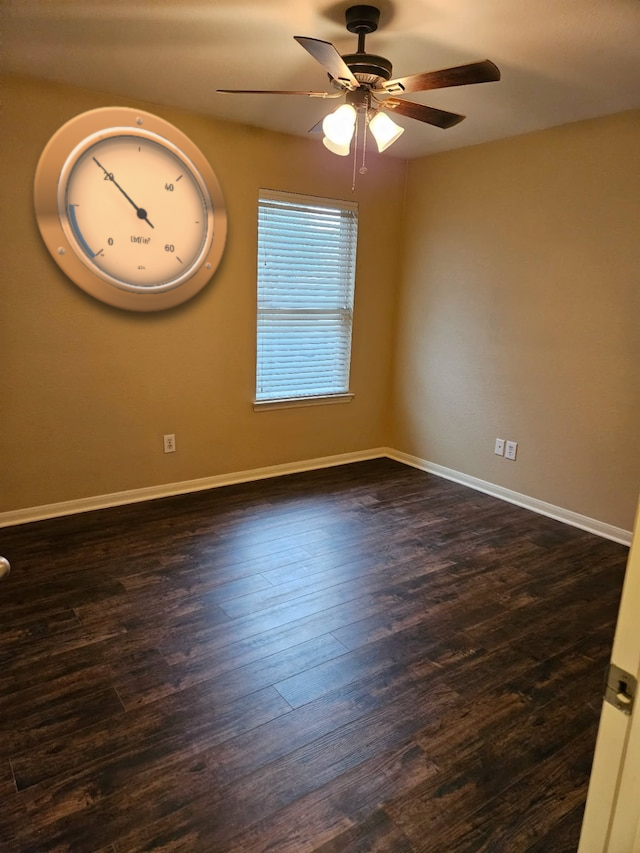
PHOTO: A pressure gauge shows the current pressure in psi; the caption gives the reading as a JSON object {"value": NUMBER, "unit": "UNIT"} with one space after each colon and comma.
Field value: {"value": 20, "unit": "psi"}
